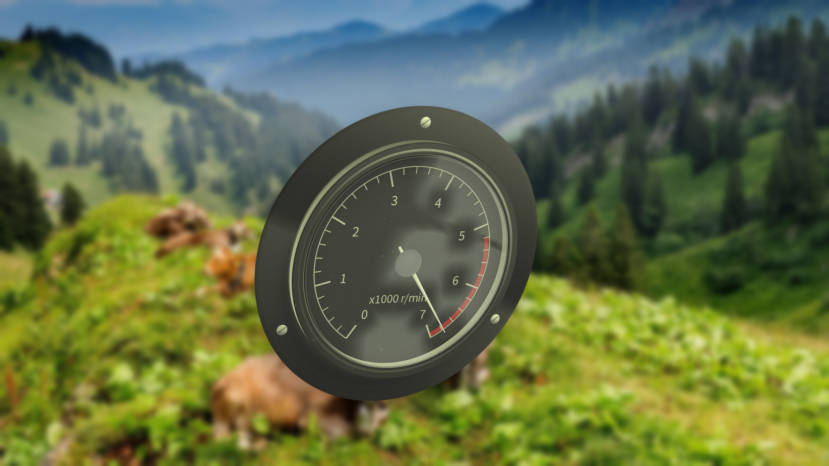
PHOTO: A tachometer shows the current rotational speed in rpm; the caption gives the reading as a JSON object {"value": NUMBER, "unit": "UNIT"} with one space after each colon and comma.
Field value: {"value": 6800, "unit": "rpm"}
